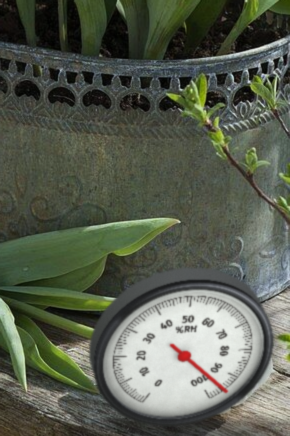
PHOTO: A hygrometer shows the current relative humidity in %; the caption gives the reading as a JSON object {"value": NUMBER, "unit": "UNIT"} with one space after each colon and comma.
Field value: {"value": 95, "unit": "%"}
